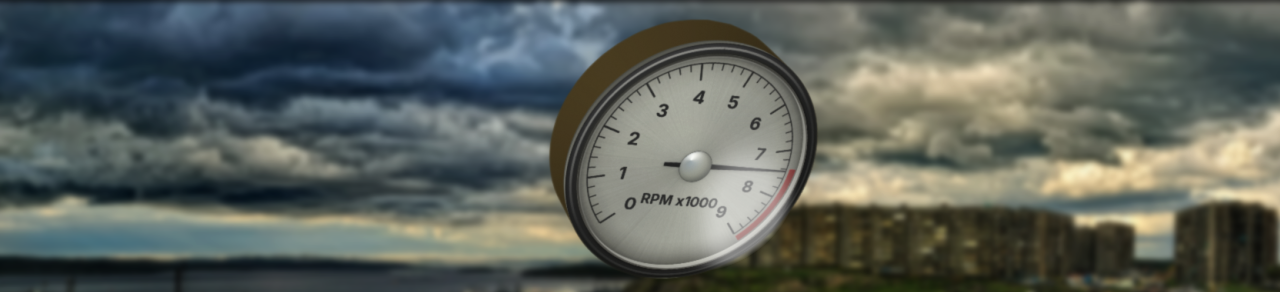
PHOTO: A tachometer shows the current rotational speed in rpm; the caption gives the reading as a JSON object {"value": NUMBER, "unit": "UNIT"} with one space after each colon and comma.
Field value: {"value": 7400, "unit": "rpm"}
